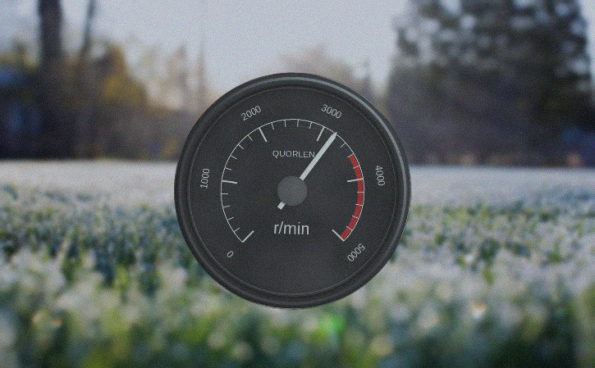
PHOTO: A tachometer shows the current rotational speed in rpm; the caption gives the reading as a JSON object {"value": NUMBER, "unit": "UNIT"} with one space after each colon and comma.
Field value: {"value": 3200, "unit": "rpm"}
